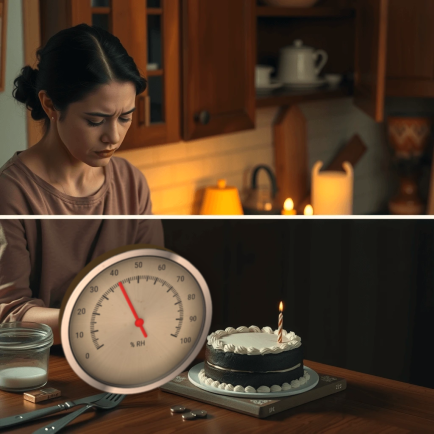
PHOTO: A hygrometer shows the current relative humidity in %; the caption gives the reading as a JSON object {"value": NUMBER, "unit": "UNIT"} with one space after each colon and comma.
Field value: {"value": 40, "unit": "%"}
